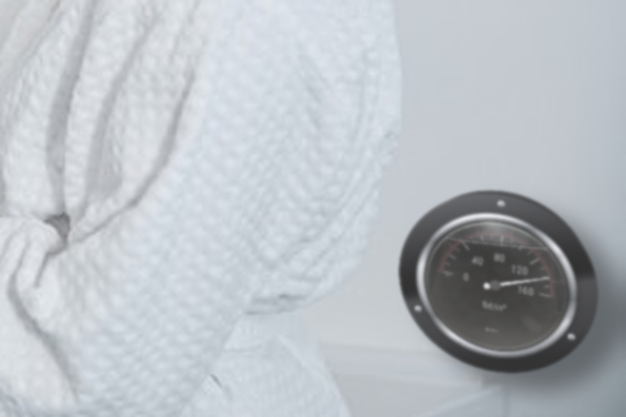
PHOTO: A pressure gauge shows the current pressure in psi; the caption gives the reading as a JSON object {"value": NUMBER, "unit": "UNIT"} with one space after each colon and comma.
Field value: {"value": 140, "unit": "psi"}
